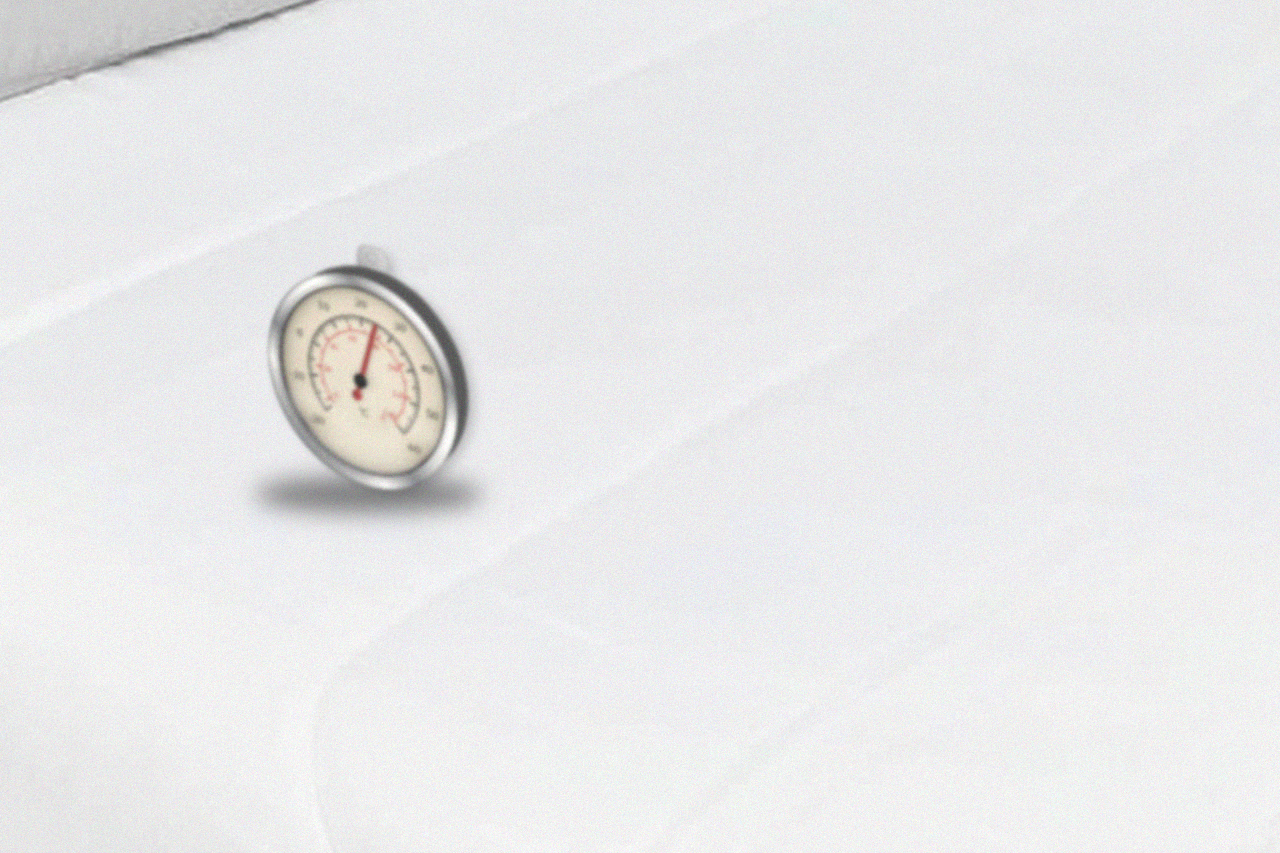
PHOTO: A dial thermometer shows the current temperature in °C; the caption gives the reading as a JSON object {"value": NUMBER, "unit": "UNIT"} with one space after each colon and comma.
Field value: {"value": 25, "unit": "°C"}
